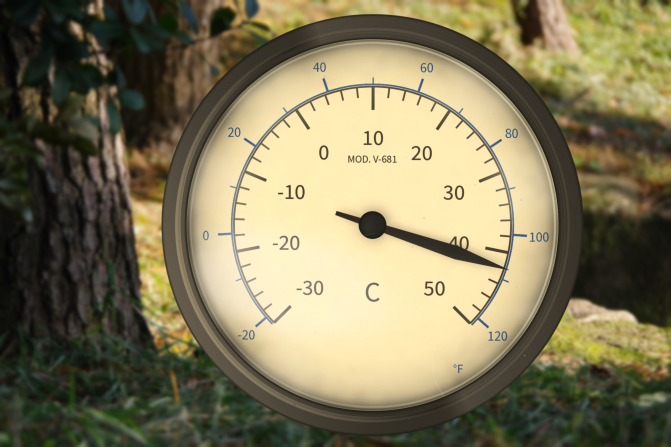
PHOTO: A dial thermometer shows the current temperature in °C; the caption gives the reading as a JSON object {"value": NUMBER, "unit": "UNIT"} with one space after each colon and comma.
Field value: {"value": 42, "unit": "°C"}
